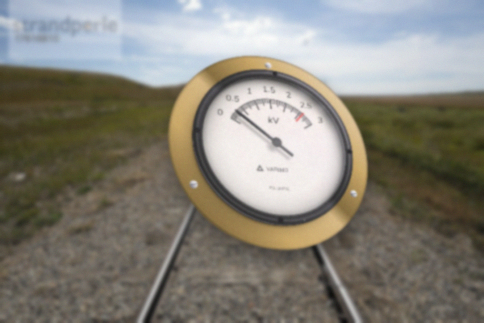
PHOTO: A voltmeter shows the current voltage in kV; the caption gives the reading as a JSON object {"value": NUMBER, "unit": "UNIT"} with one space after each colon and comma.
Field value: {"value": 0.25, "unit": "kV"}
